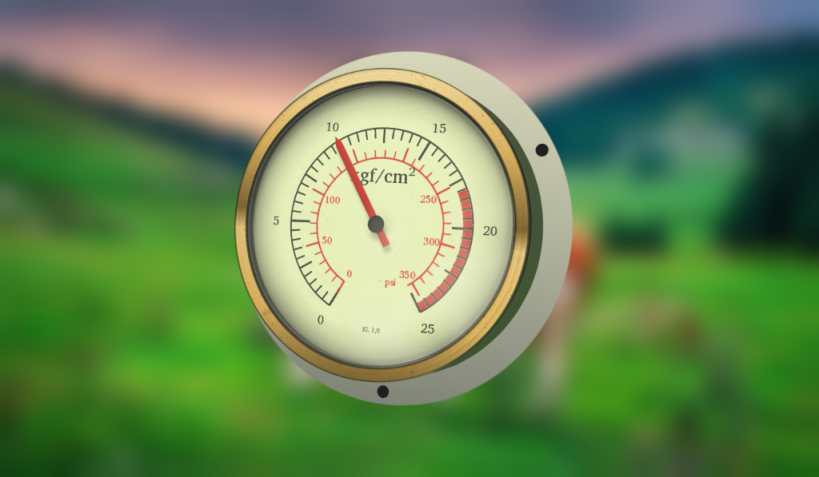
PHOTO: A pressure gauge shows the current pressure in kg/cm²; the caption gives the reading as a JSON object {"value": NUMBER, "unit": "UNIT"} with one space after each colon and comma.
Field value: {"value": 10, "unit": "kg/cm²"}
